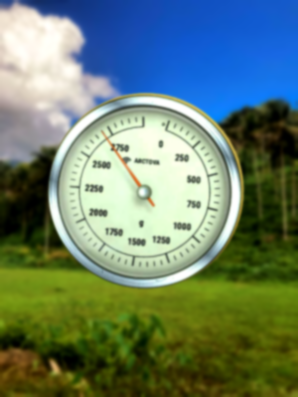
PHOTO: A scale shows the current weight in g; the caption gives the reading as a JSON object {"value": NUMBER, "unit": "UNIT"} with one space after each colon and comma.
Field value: {"value": 2700, "unit": "g"}
